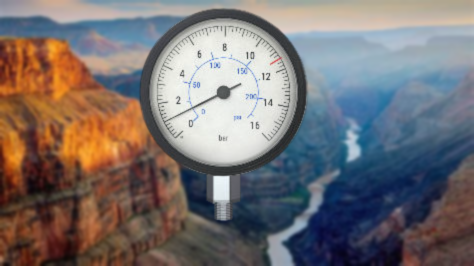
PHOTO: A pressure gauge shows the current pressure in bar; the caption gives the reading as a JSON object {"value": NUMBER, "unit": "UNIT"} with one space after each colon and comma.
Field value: {"value": 1, "unit": "bar"}
